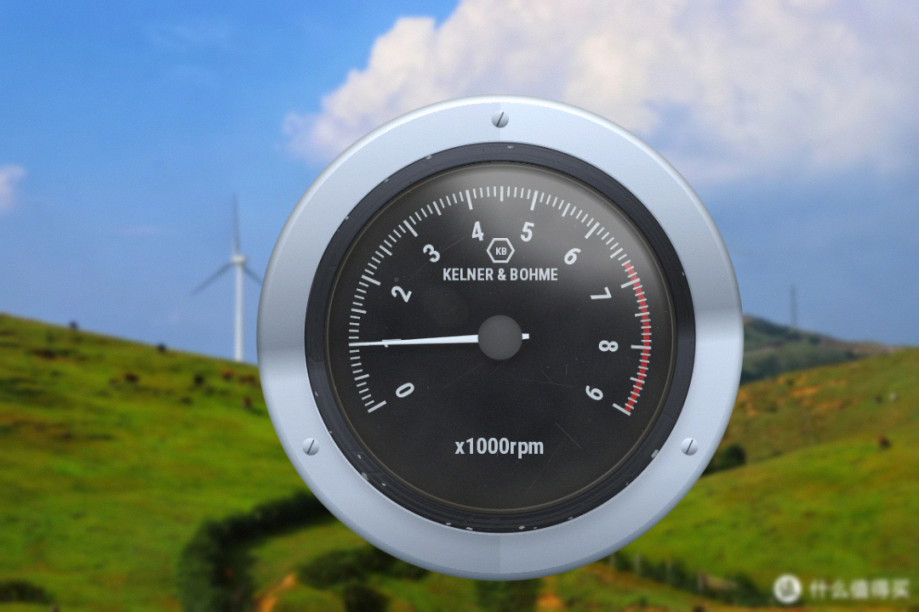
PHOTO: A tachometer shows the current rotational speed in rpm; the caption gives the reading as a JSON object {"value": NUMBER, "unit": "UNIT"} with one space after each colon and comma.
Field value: {"value": 1000, "unit": "rpm"}
